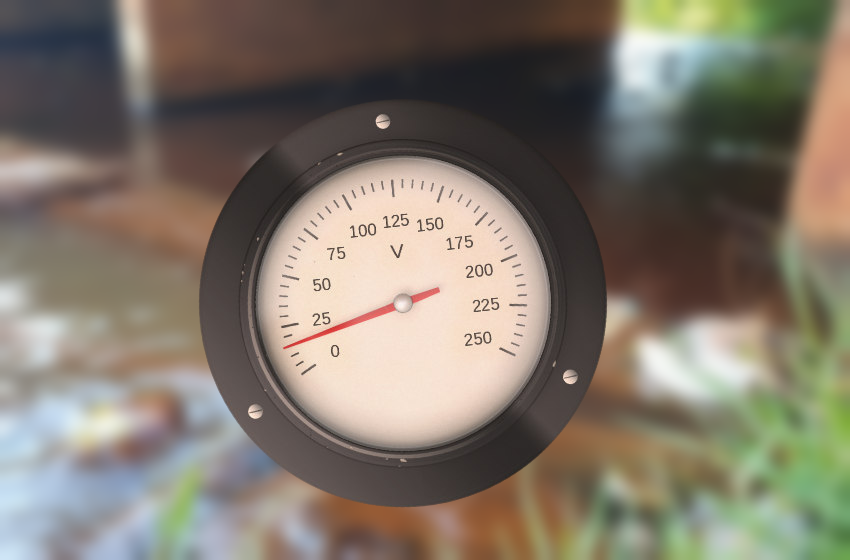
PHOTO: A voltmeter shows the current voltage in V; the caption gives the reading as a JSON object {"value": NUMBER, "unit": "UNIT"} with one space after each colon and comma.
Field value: {"value": 15, "unit": "V"}
